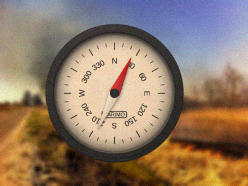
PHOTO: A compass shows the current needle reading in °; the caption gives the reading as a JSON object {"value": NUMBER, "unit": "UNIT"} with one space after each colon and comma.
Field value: {"value": 25, "unit": "°"}
